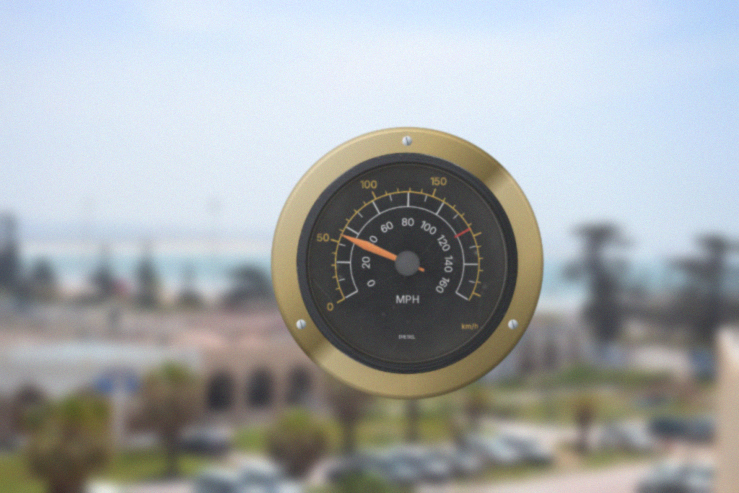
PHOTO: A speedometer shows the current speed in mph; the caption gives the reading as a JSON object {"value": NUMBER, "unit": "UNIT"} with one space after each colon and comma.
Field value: {"value": 35, "unit": "mph"}
